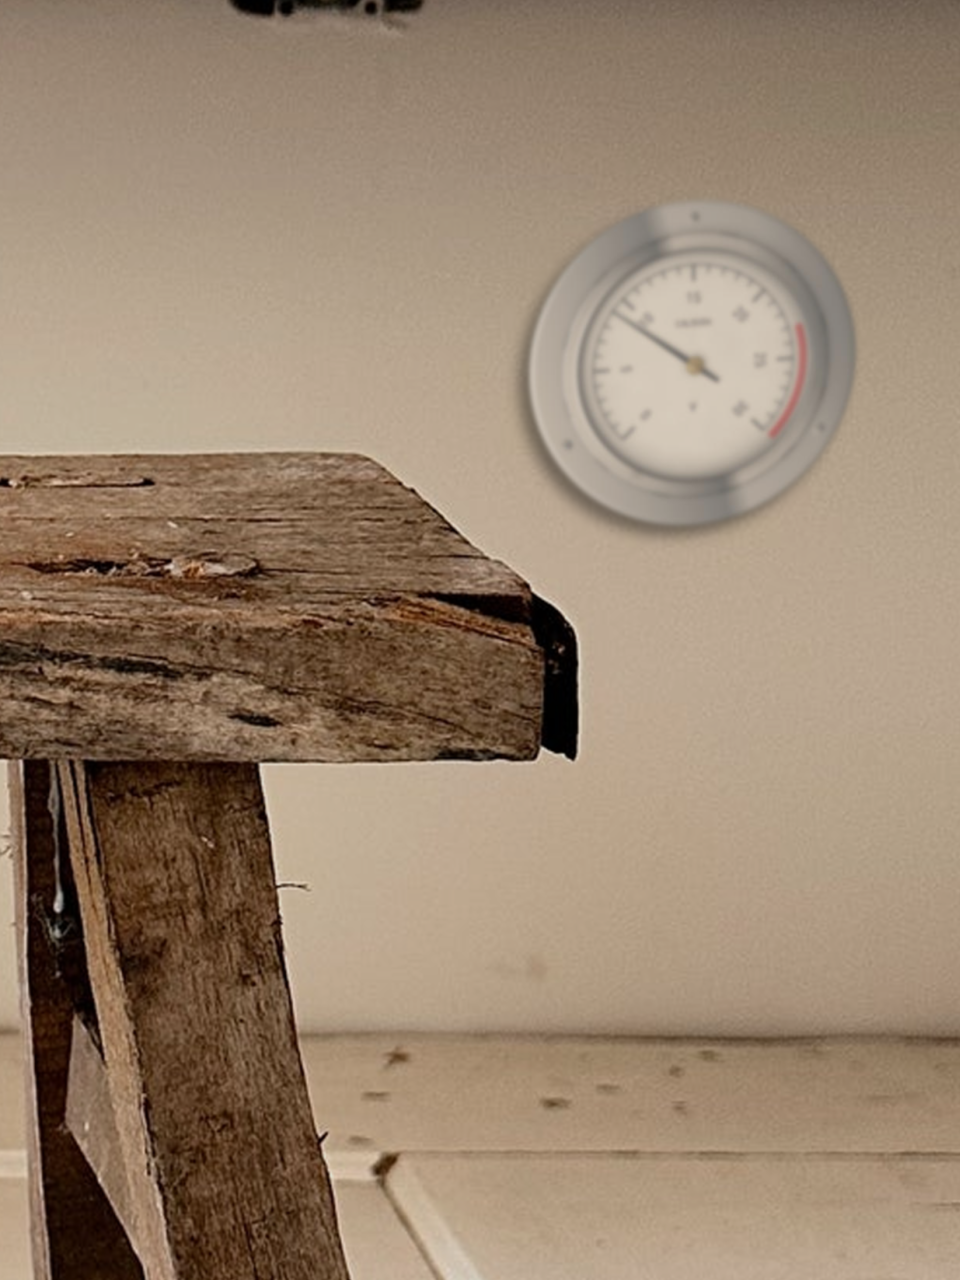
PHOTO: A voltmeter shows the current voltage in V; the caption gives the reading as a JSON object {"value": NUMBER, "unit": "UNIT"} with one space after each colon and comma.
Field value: {"value": 9, "unit": "V"}
